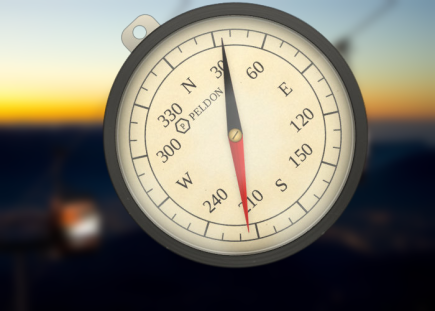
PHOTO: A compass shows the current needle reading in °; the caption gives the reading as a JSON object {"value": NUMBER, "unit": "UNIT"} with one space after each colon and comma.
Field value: {"value": 215, "unit": "°"}
